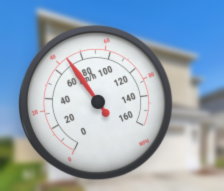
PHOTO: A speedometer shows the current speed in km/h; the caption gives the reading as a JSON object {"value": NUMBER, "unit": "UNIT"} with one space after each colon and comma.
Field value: {"value": 70, "unit": "km/h"}
